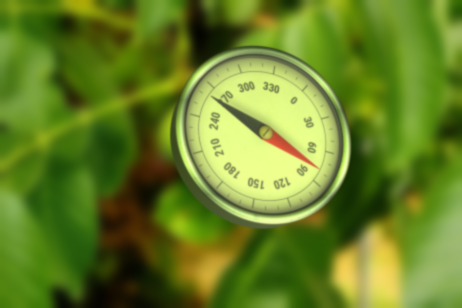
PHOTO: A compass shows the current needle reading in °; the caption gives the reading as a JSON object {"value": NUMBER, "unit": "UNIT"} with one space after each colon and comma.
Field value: {"value": 80, "unit": "°"}
